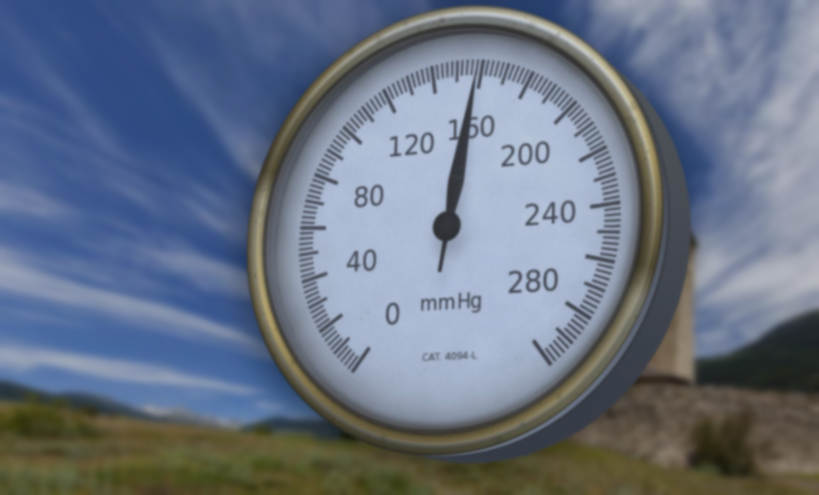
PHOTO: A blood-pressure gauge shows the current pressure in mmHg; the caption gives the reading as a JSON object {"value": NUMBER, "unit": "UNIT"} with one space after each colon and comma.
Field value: {"value": 160, "unit": "mmHg"}
